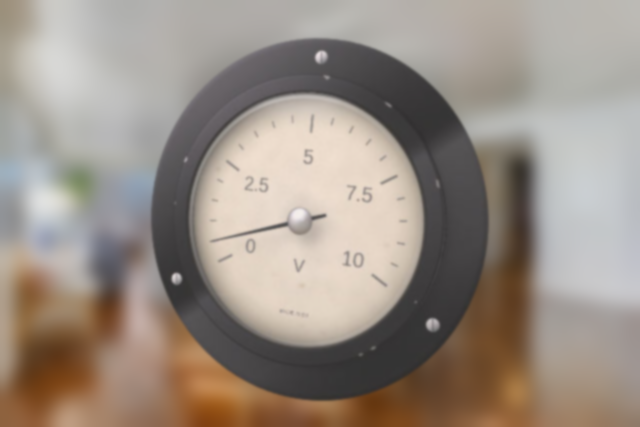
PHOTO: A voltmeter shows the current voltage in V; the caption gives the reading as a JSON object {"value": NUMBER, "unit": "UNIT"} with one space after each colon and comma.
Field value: {"value": 0.5, "unit": "V"}
